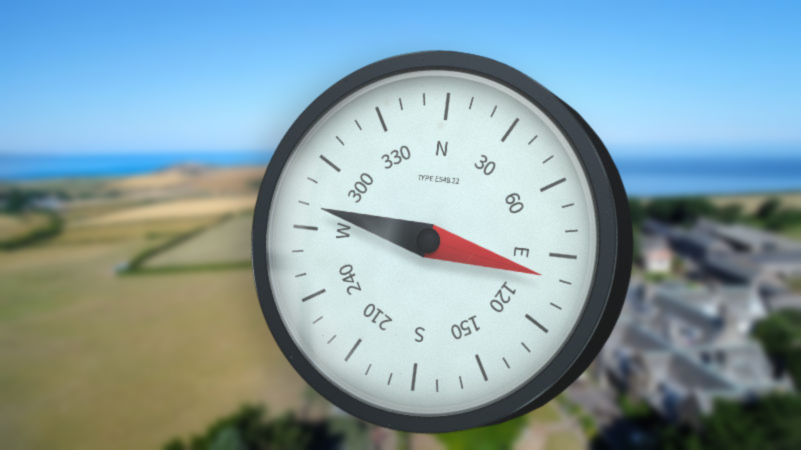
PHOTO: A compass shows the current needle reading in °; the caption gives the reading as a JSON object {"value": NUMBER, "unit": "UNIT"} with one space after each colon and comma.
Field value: {"value": 100, "unit": "°"}
